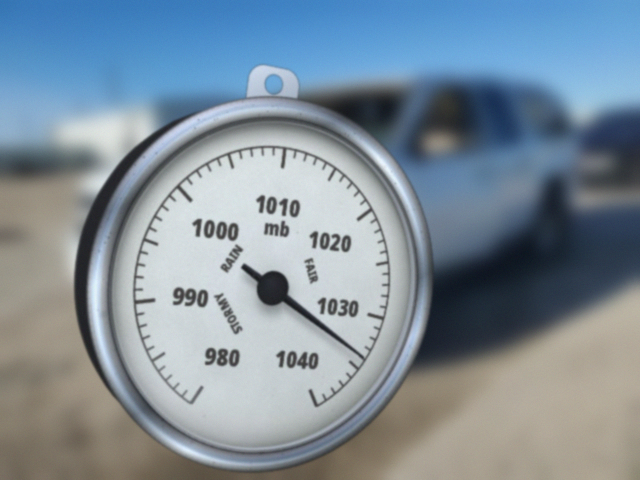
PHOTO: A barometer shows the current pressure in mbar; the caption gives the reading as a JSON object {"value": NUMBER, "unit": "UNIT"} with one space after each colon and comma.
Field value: {"value": 1034, "unit": "mbar"}
